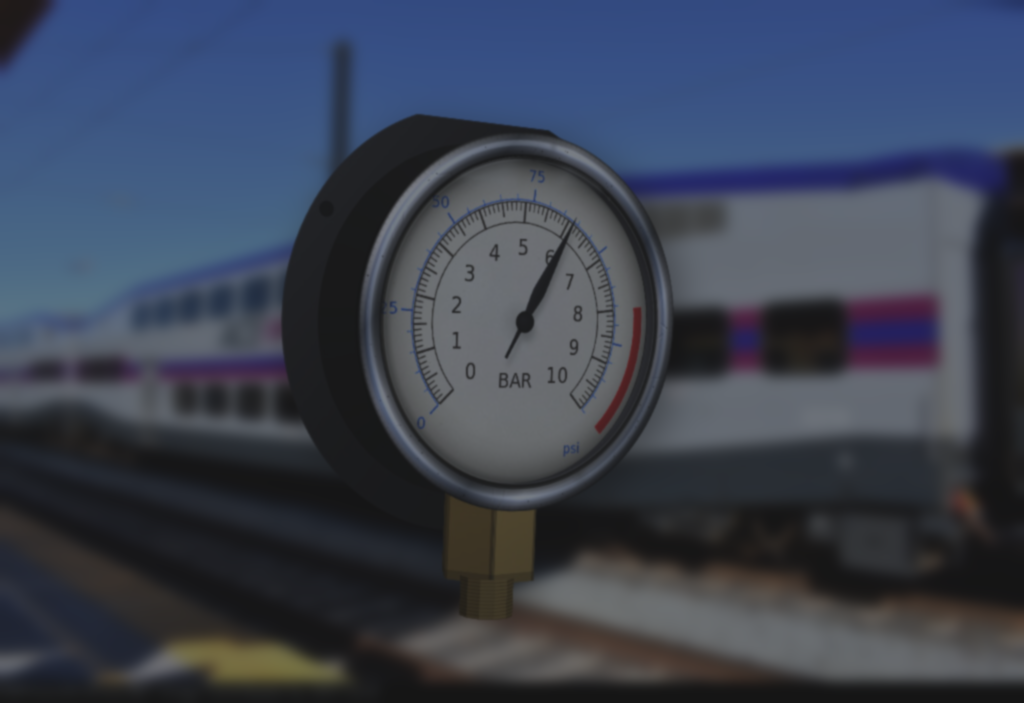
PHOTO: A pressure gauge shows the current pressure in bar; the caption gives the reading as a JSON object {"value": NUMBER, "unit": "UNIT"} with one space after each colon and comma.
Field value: {"value": 6, "unit": "bar"}
